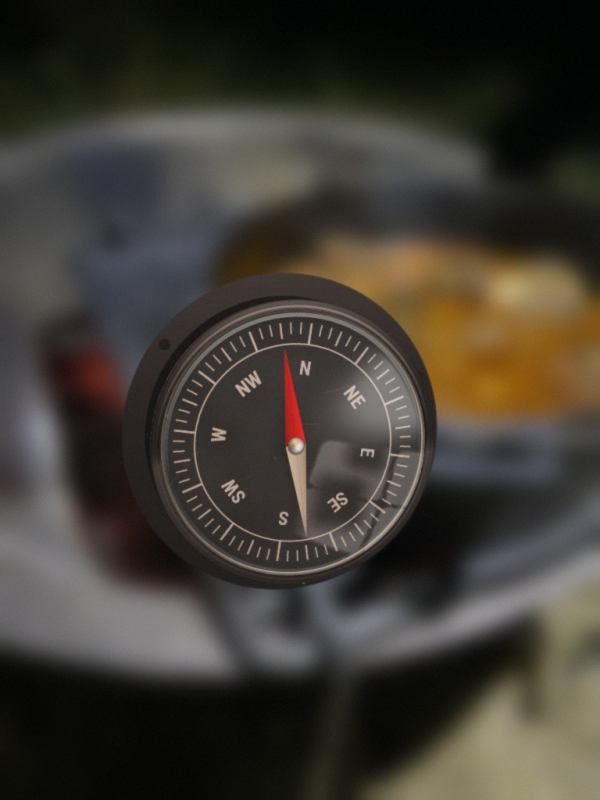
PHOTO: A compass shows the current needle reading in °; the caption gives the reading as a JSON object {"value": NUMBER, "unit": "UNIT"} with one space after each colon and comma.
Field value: {"value": 345, "unit": "°"}
